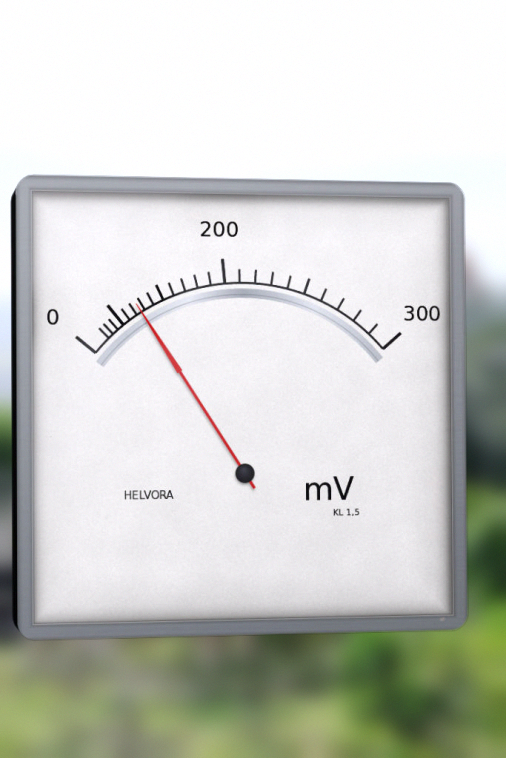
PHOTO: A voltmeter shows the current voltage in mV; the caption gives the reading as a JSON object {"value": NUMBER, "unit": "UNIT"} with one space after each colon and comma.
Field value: {"value": 125, "unit": "mV"}
